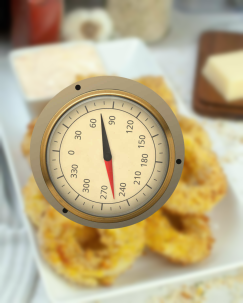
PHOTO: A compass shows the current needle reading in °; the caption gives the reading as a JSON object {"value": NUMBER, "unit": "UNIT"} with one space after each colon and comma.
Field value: {"value": 255, "unit": "°"}
